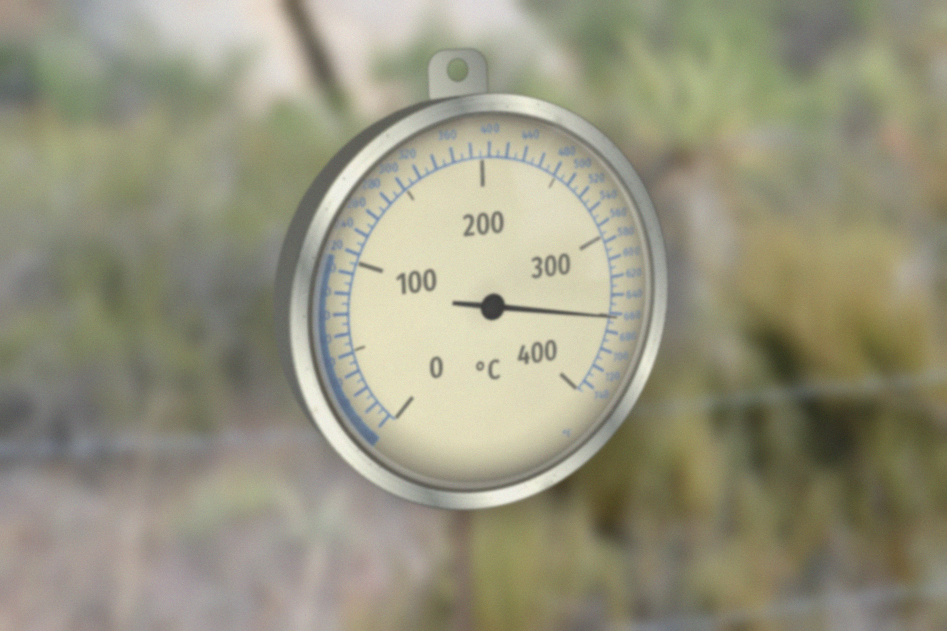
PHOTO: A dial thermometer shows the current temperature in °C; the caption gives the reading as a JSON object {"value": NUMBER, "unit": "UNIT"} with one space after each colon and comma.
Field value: {"value": 350, "unit": "°C"}
